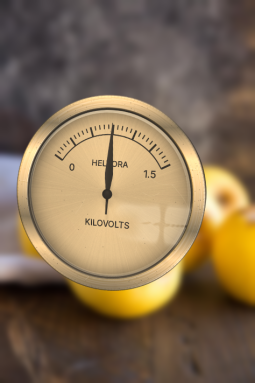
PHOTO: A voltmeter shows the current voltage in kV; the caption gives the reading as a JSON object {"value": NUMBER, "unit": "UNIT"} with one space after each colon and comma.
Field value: {"value": 0.75, "unit": "kV"}
